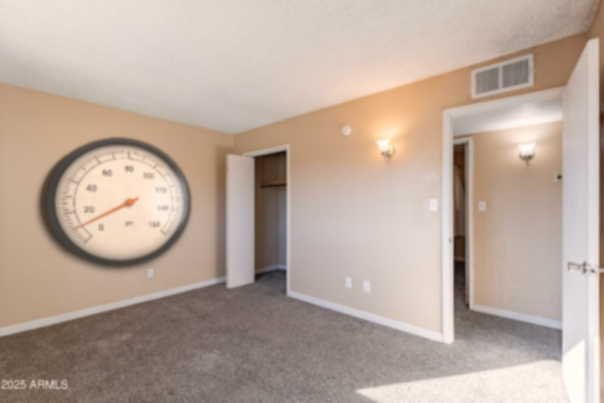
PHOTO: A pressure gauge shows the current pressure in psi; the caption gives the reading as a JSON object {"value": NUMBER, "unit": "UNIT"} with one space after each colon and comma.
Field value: {"value": 10, "unit": "psi"}
